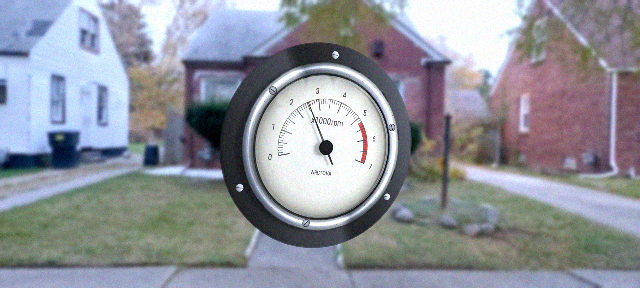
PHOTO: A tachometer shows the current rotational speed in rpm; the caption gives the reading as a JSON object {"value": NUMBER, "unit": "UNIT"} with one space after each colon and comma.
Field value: {"value": 2500, "unit": "rpm"}
